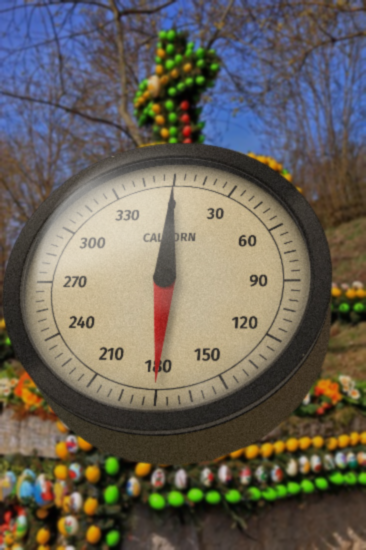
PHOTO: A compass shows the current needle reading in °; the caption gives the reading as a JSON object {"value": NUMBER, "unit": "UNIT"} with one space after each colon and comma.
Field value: {"value": 180, "unit": "°"}
